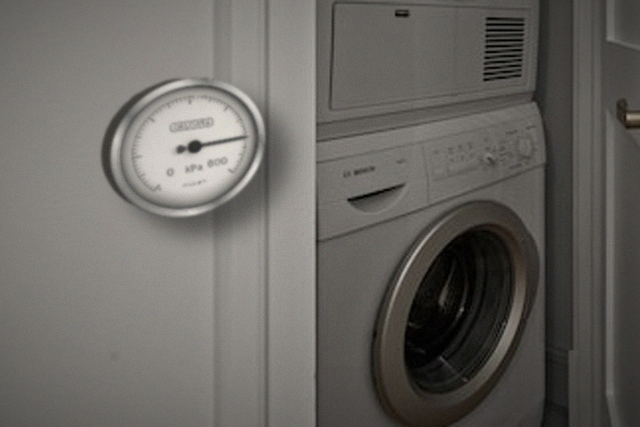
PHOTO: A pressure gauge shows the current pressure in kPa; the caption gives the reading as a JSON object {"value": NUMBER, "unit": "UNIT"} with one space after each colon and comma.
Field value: {"value": 500, "unit": "kPa"}
